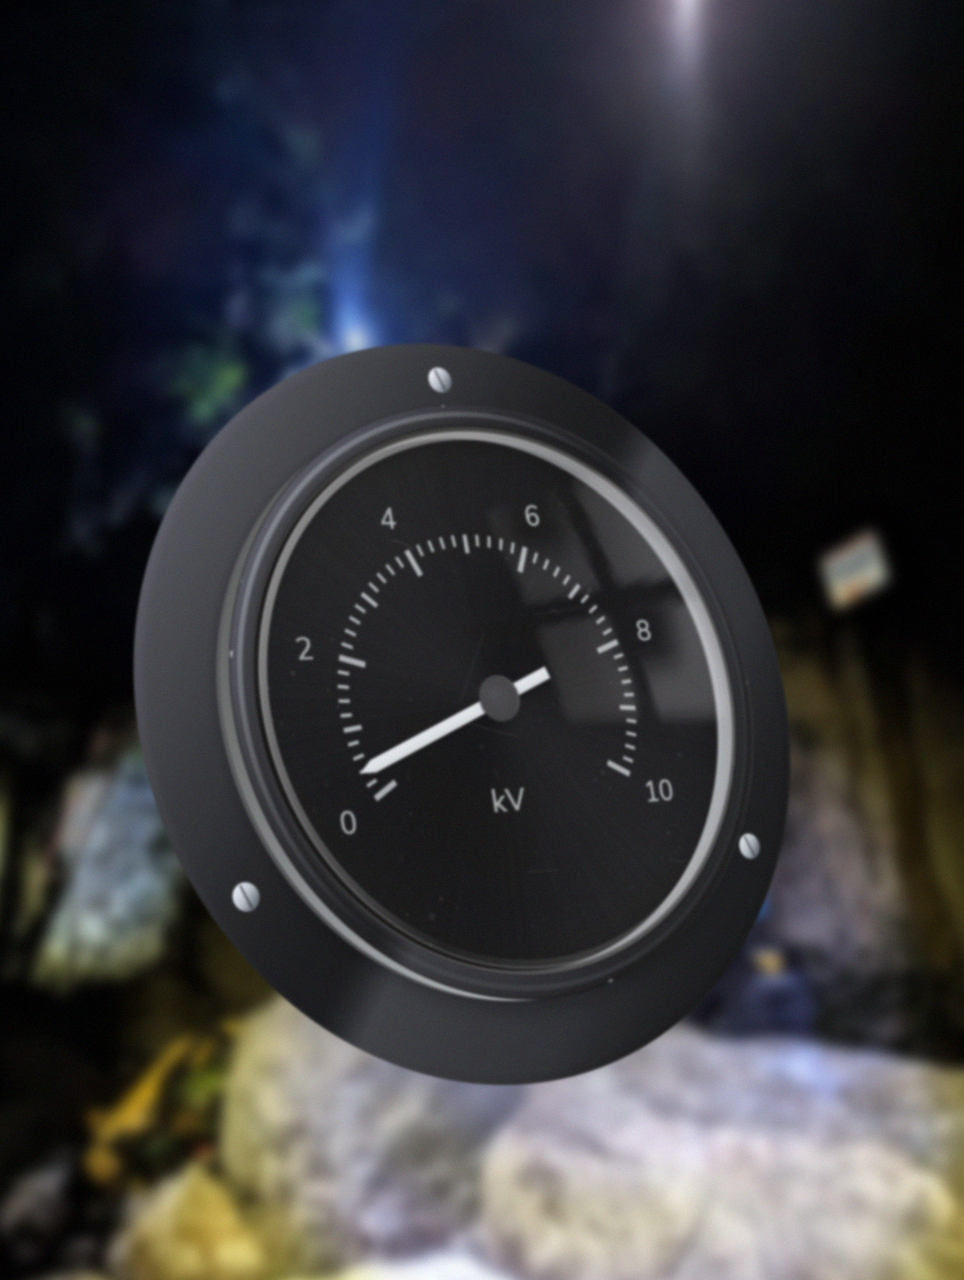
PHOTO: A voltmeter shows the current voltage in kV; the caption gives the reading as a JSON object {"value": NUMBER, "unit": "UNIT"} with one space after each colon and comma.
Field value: {"value": 0.4, "unit": "kV"}
